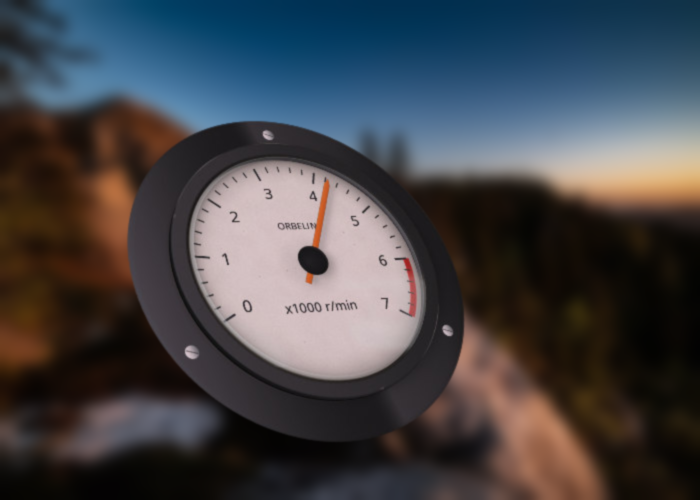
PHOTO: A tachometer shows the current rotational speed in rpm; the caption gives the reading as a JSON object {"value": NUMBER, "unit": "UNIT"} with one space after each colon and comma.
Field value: {"value": 4200, "unit": "rpm"}
